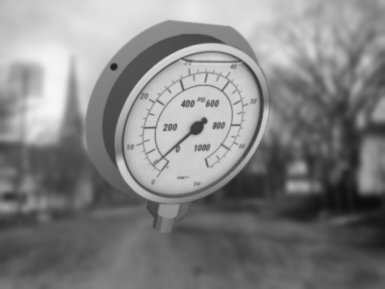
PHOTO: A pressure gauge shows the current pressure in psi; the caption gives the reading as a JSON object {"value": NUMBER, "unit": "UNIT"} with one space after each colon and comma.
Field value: {"value": 50, "unit": "psi"}
